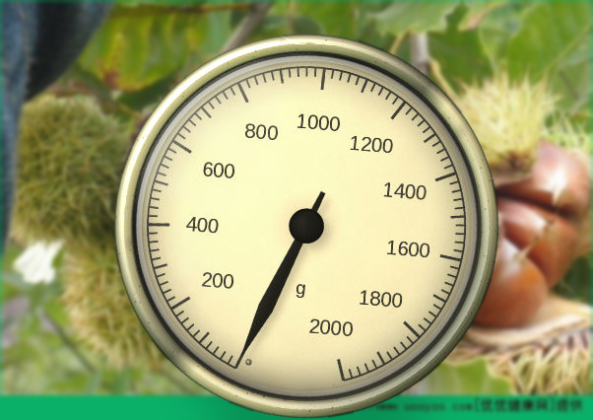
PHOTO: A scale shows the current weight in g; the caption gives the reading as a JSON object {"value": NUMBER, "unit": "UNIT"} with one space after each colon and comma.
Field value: {"value": 0, "unit": "g"}
